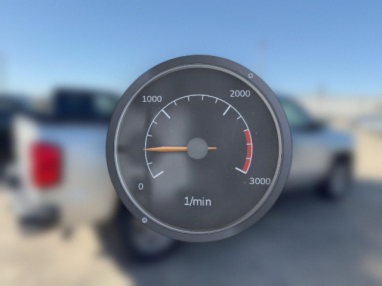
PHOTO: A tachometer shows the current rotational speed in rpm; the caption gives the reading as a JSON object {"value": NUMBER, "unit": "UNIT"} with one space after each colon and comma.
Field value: {"value": 400, "unit": "rpm"}
